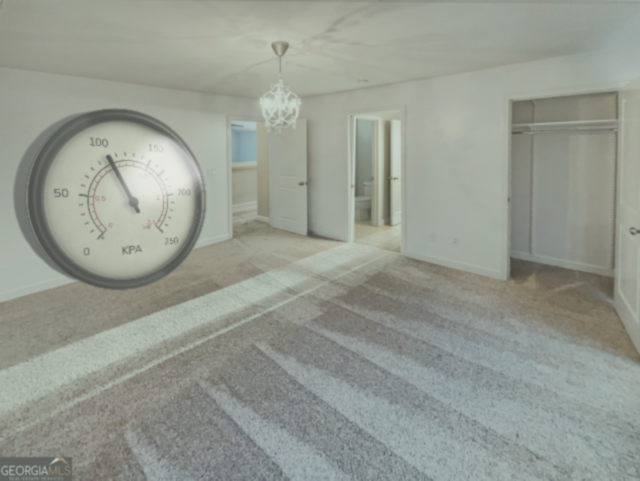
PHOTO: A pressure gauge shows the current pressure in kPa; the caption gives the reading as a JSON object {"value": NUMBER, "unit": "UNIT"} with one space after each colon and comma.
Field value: {"value": 100, "unit": "kPa"}
